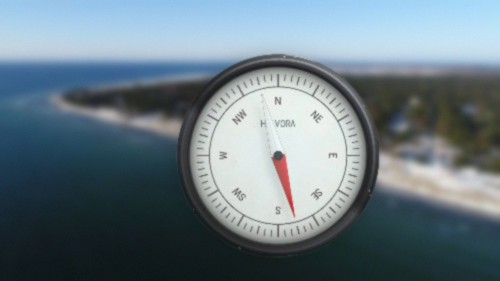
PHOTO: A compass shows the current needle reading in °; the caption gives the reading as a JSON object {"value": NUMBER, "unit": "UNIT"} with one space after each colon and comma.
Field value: {"value": 165, "unit": "°"}
